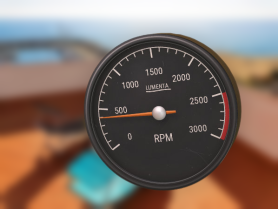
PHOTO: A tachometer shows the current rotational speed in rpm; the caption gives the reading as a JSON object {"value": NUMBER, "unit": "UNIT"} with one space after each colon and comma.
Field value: {"value": 400, "unit": "rpm"}
